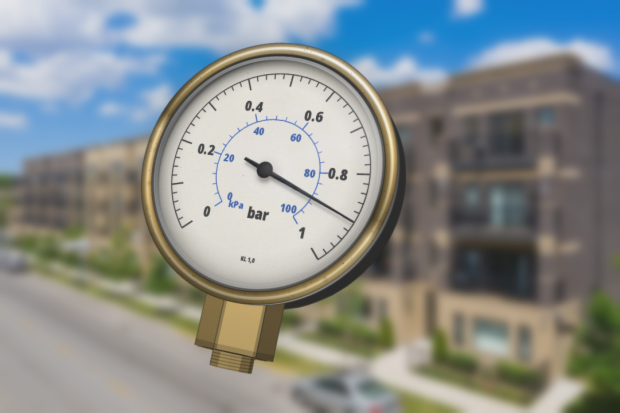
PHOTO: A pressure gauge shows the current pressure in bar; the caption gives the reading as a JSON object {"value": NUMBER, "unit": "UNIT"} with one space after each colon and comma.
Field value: {"value": 0.9, "unit": "bar"}
